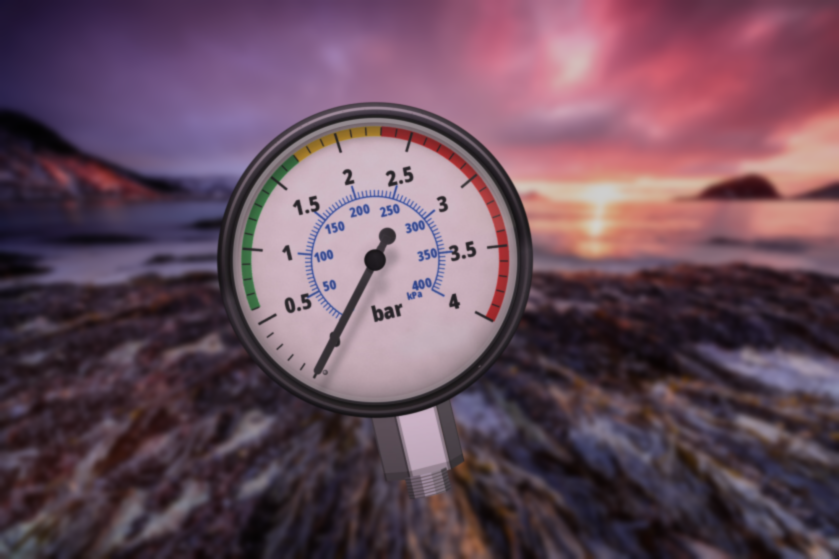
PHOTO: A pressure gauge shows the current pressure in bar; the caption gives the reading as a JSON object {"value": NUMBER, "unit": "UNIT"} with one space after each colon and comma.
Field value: {"value": 0, "unit": "bar"}
